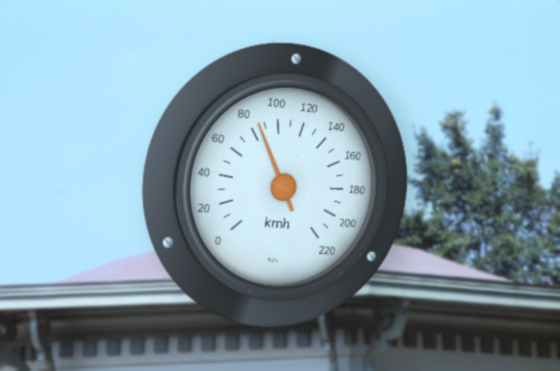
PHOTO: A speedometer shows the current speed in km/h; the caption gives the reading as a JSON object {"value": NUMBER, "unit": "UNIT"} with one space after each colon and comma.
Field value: {"value": 85, "unit": "km/h"}
